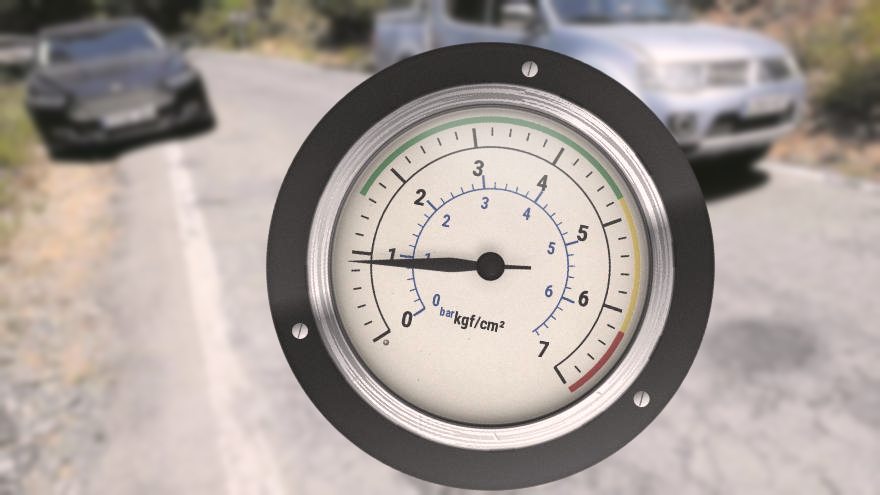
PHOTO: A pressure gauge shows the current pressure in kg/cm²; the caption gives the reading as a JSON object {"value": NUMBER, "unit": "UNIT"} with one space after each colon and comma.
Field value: {"value": 0.9, "unit": "kg/cm²"}
